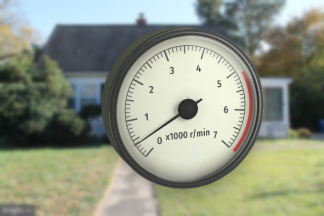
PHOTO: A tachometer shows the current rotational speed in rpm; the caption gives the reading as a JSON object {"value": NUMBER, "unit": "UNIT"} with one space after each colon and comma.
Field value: {"value": 400, "unit": "rpm"}
